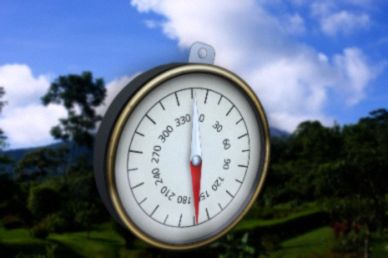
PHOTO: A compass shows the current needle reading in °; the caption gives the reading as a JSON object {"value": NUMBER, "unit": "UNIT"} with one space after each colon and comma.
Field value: {"value": 165, "unit": "°"}
